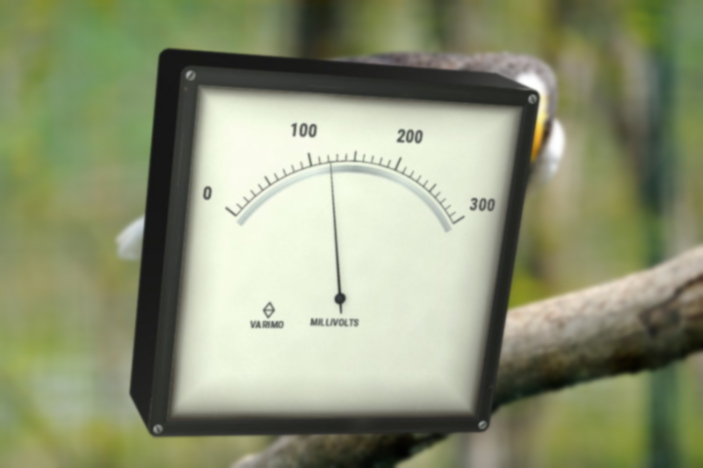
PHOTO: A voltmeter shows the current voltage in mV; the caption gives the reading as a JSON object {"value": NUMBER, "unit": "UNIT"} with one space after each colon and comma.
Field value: {"value": 120, "unit": "mV"}
